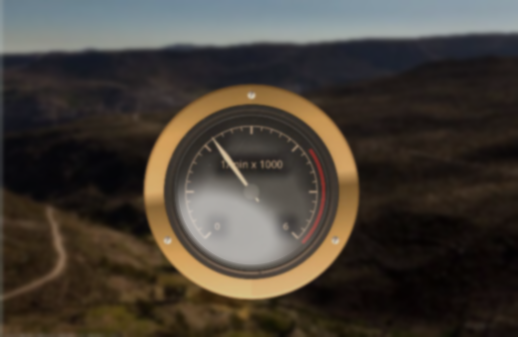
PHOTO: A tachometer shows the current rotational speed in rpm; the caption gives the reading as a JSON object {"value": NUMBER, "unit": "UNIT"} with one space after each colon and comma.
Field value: {"value": 2200, "unit": "rpm"}
